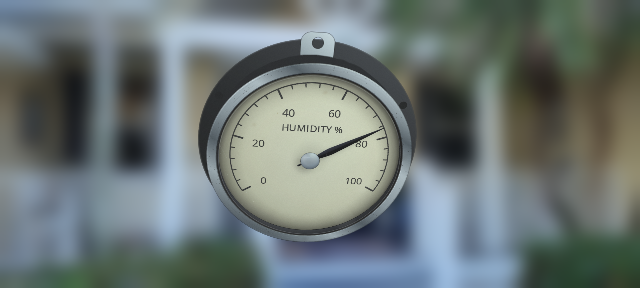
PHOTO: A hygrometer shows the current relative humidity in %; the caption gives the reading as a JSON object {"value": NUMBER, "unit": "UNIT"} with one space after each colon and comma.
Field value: {"value": 76, "unit": "%"}
